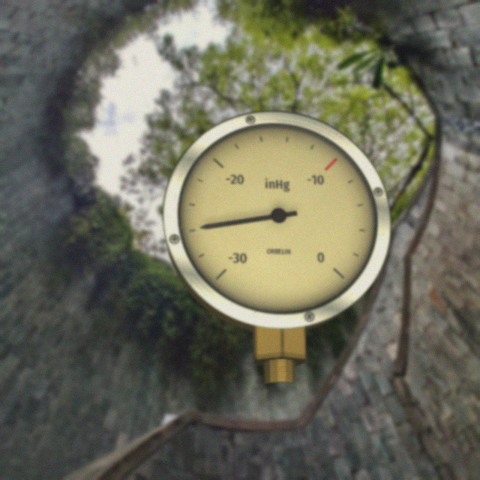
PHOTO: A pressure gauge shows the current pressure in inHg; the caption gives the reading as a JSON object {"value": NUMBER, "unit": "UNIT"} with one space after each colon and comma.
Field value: {"value": -26, "unit": "inHg"}
